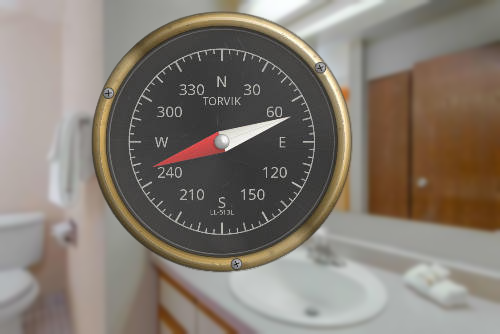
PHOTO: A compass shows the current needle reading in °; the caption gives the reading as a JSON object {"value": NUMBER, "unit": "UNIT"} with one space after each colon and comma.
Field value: {"value": 250, "unit": "°"}
